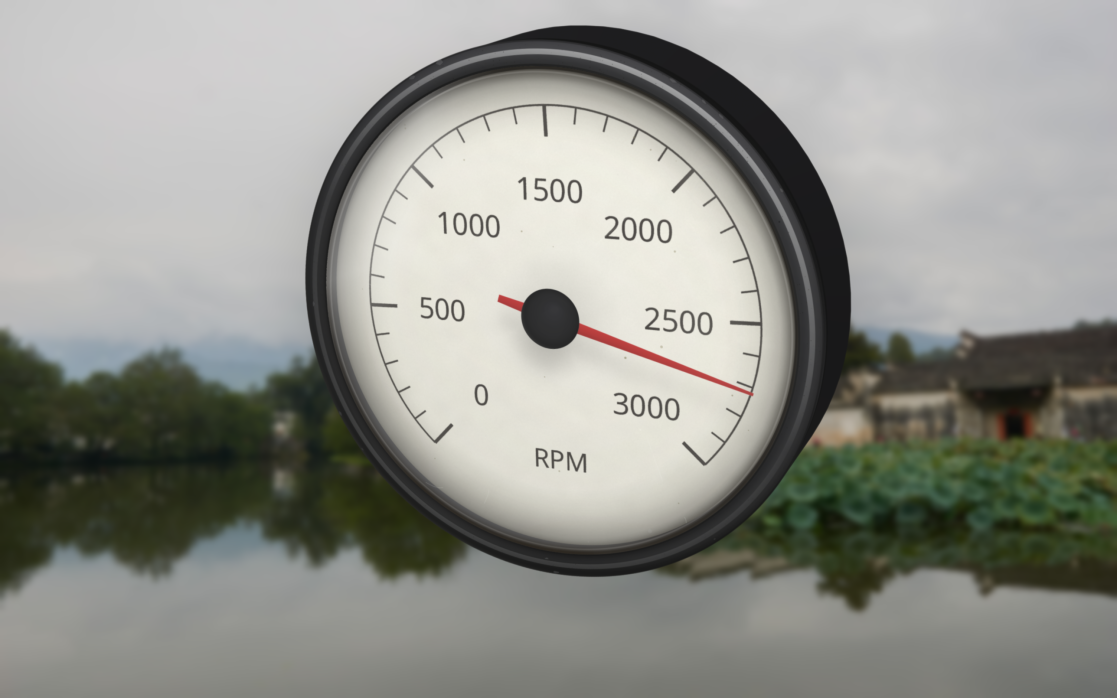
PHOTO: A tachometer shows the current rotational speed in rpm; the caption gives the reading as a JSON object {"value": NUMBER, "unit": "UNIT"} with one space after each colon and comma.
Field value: {"value": 2700, "unit": "rpm"}
